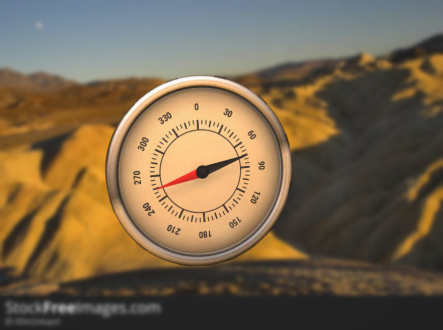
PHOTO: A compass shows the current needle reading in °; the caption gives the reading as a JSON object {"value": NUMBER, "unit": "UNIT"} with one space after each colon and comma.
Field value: {"value": 255, "unit": "°"}
